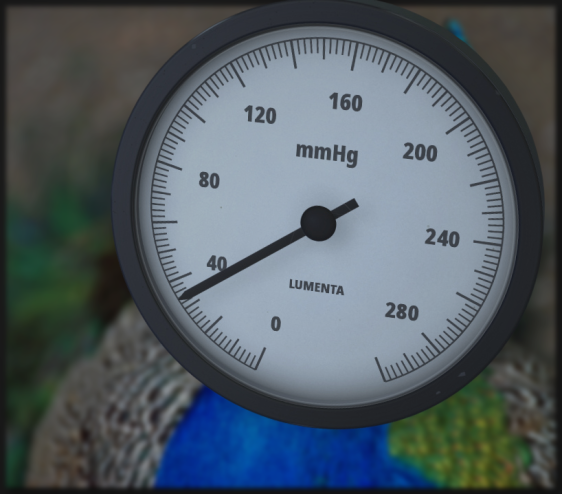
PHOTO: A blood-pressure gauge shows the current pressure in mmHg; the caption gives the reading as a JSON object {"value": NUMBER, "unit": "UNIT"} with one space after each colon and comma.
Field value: {"value": 34, "unit": "mmHg"}
